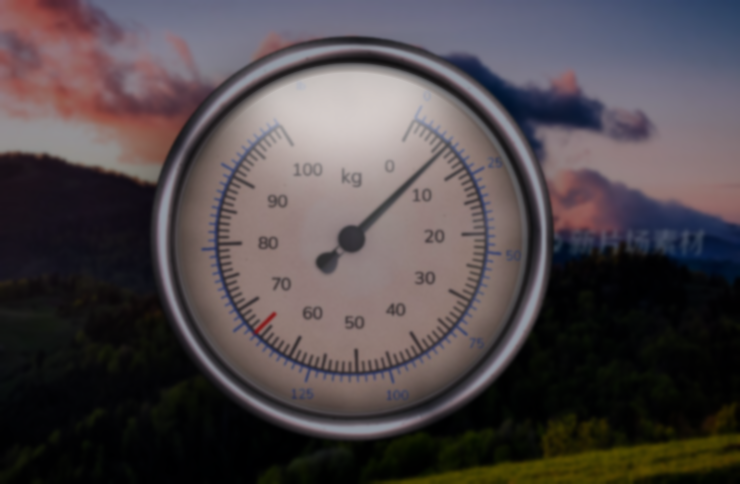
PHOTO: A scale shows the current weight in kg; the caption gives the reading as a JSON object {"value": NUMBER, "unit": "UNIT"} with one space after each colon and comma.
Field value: {"value": 6, "unit": "kg"}
